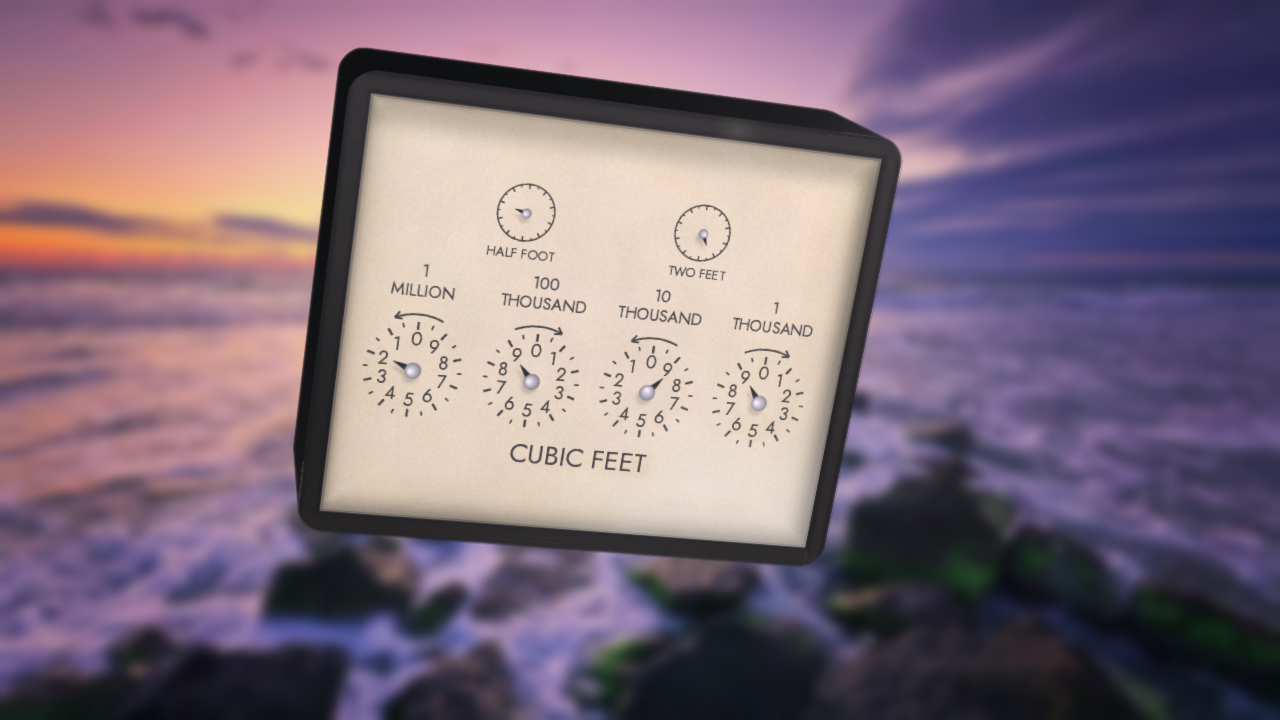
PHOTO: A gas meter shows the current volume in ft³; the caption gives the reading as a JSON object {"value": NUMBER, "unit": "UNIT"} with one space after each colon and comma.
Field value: {"value": 188900, "unit": "ft³"}
